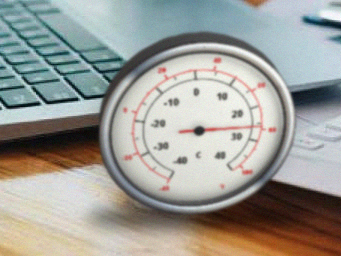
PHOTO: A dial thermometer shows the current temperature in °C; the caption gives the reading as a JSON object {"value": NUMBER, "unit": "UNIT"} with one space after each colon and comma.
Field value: {"value": 25, "unit": "°C"}
